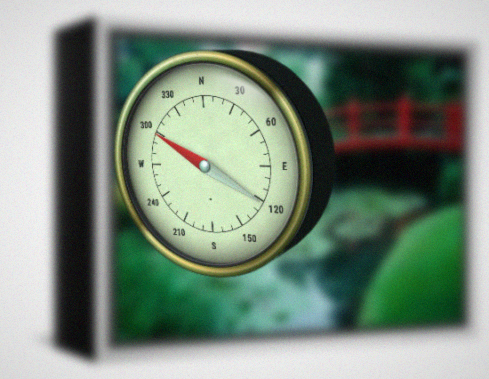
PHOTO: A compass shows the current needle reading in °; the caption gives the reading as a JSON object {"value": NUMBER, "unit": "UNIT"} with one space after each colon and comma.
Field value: {"value": 300, "unit": "°"}
